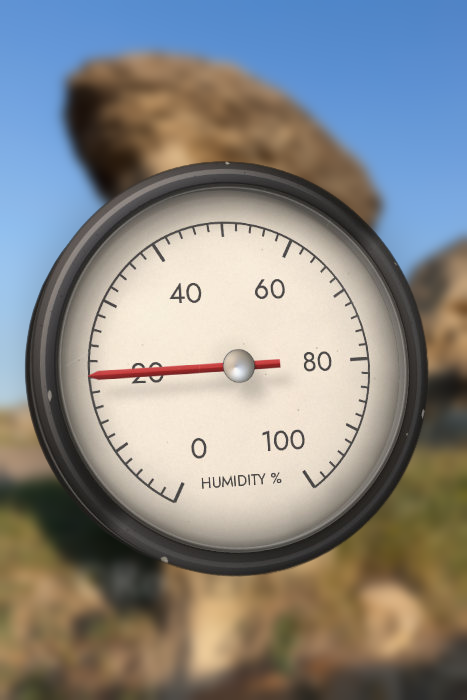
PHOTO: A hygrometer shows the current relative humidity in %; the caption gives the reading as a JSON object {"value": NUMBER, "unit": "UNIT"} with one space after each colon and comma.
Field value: {"value": 20, "unit": "%"}
